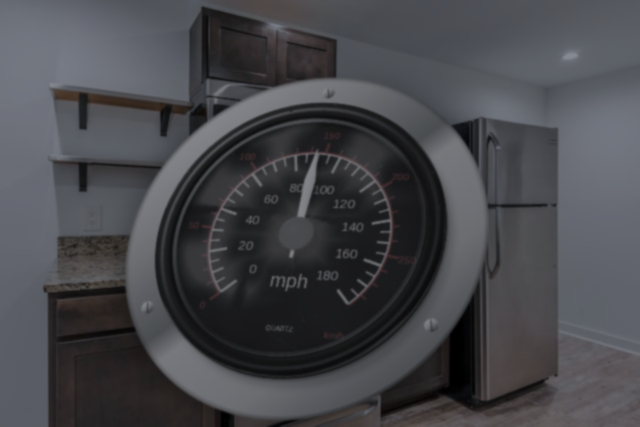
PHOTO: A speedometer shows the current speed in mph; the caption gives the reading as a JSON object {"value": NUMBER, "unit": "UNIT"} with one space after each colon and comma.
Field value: {"value": 90, "unit": "mph"}
